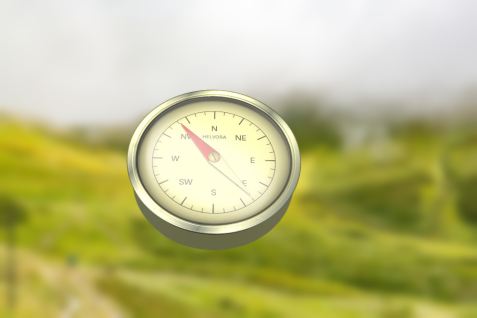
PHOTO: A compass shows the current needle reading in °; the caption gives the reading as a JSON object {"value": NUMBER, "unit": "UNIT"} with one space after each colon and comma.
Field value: {"value": 320, "unit": "°"}
